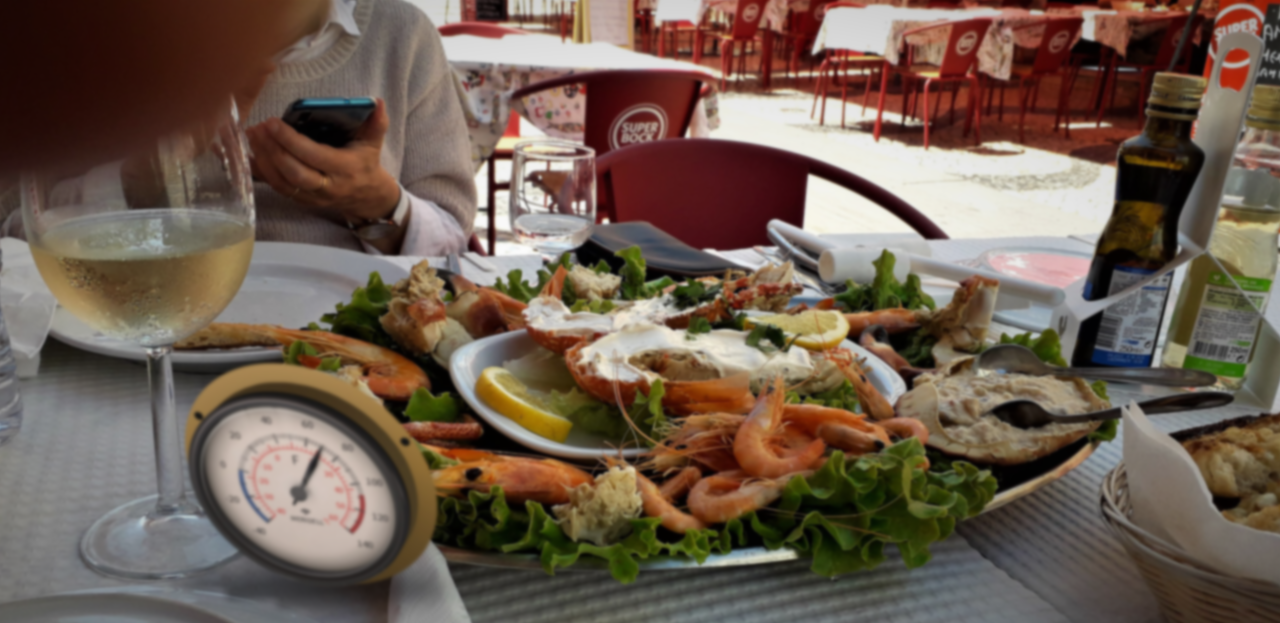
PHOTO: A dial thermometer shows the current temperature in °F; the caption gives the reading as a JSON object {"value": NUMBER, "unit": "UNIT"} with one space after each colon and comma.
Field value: {"value": 70, "unit": "°F"}
